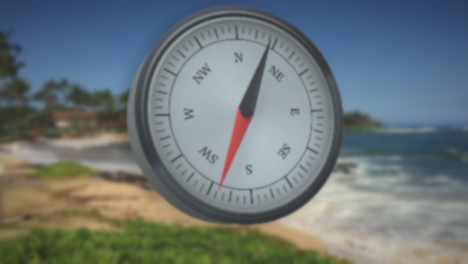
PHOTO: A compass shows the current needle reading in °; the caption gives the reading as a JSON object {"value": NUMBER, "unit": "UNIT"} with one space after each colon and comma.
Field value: {"value": 205, "unit": "°"}
